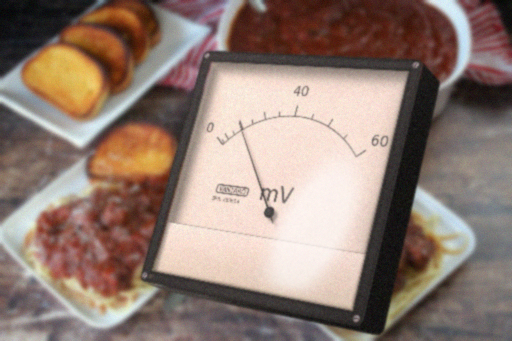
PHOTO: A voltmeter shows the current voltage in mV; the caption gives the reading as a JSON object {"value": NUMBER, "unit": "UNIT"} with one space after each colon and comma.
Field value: {"value": 20, "unit": "mV"}
